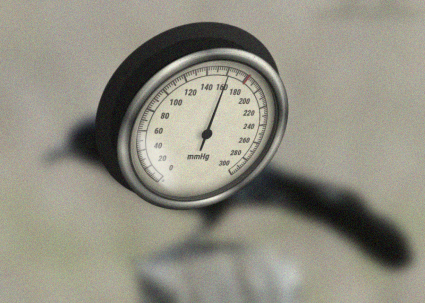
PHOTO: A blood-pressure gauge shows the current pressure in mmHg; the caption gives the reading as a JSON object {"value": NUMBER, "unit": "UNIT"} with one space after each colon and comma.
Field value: {"value": 160, "unit": "mmHg"}
